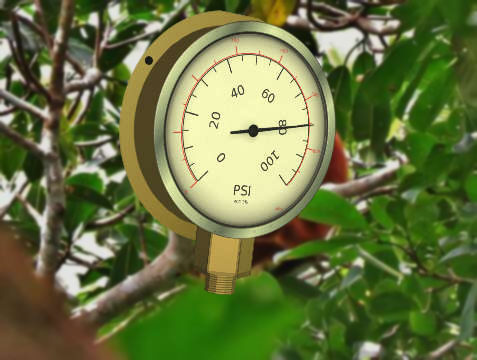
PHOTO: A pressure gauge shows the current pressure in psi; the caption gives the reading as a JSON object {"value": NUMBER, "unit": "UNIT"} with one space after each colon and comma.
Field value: {"value": 80, "unit": "psi"}
